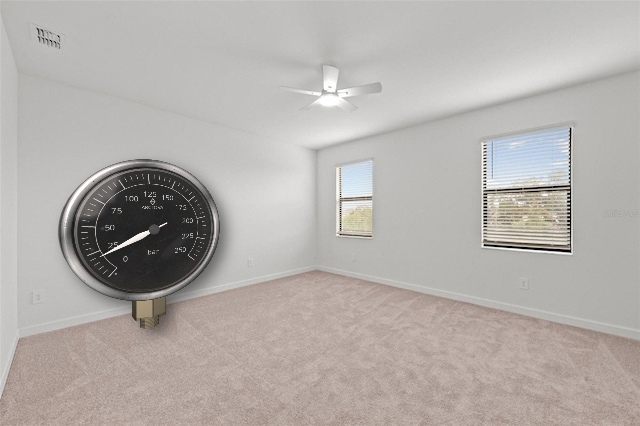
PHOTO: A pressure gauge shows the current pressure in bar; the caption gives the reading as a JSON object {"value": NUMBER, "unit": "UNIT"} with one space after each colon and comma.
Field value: {"value": 20, "unit": "bar"}
